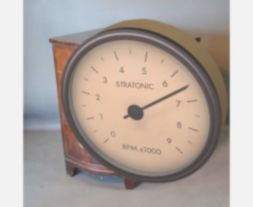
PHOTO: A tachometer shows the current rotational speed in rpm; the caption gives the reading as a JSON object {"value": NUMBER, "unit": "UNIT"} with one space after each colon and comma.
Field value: {"value": 6500, "unit": "rpm"}
